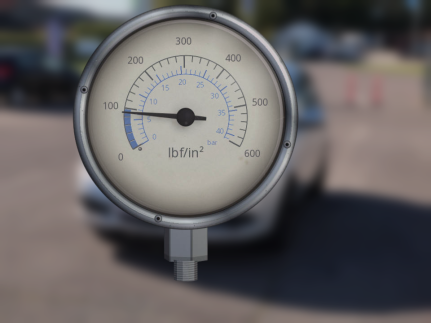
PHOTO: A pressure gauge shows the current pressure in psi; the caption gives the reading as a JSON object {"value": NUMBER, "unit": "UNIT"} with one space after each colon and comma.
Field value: {"value": 90, "unit": "psi"}
